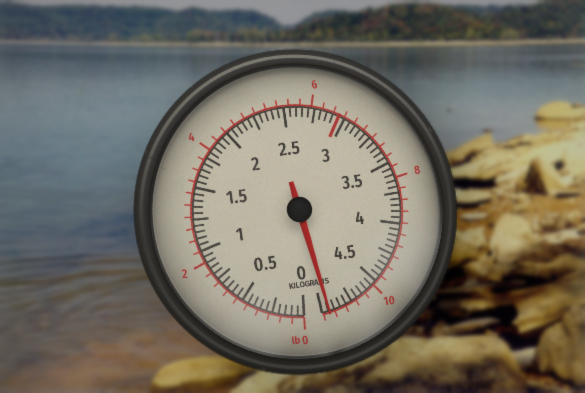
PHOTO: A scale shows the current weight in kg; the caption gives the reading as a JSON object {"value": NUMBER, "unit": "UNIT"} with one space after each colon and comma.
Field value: {"value": 4.95, "unit": "kg"}
